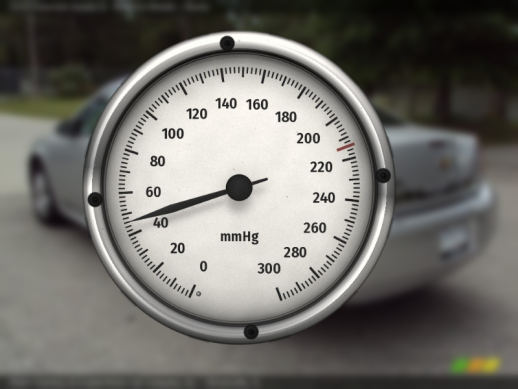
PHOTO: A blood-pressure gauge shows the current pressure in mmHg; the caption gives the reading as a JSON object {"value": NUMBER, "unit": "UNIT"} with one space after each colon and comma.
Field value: {"value": 46, "unit": "mmHg"}
